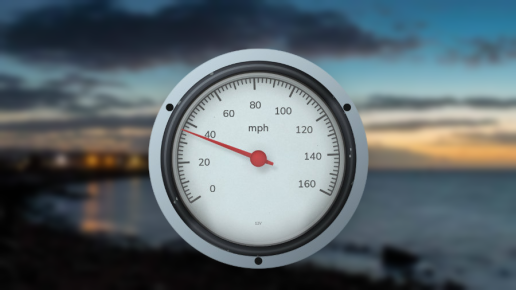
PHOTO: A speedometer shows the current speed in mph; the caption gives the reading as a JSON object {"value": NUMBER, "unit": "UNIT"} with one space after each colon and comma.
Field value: {"value": 36, "unit": "mph"}
